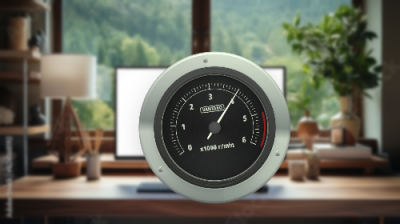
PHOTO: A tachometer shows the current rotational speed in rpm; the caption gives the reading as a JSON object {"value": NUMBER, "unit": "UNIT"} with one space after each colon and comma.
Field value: {"value": 4000, "unit": "rpm"}
